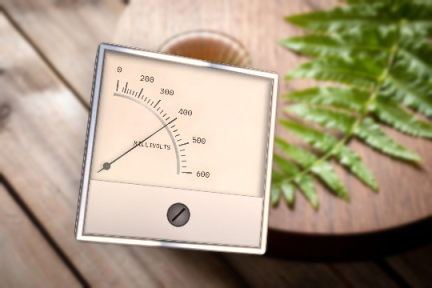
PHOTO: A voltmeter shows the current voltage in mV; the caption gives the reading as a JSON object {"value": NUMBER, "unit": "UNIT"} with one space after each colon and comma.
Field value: {"value": 400, "unit": "mV"}
